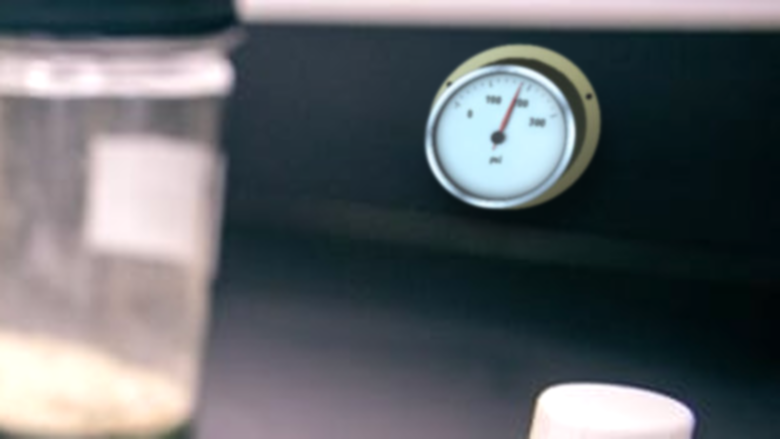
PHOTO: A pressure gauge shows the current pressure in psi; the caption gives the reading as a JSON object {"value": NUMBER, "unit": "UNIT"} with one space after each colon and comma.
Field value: {"value": 180, "unit": "psi"}
